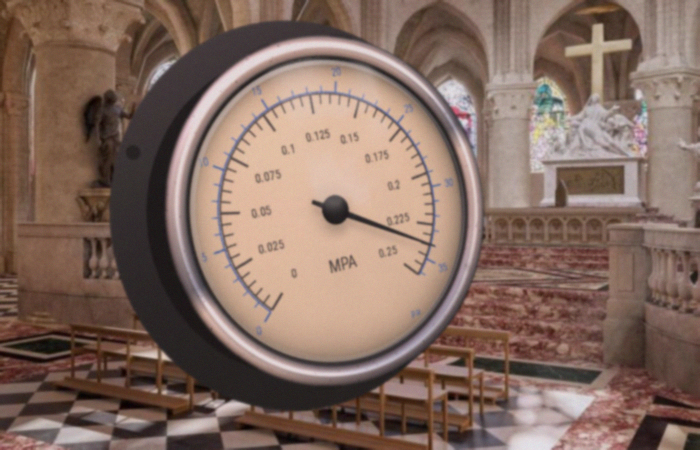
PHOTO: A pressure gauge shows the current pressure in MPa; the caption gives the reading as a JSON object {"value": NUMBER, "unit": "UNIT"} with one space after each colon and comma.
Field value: {"value": 0.235, "unit": "MPa"}
